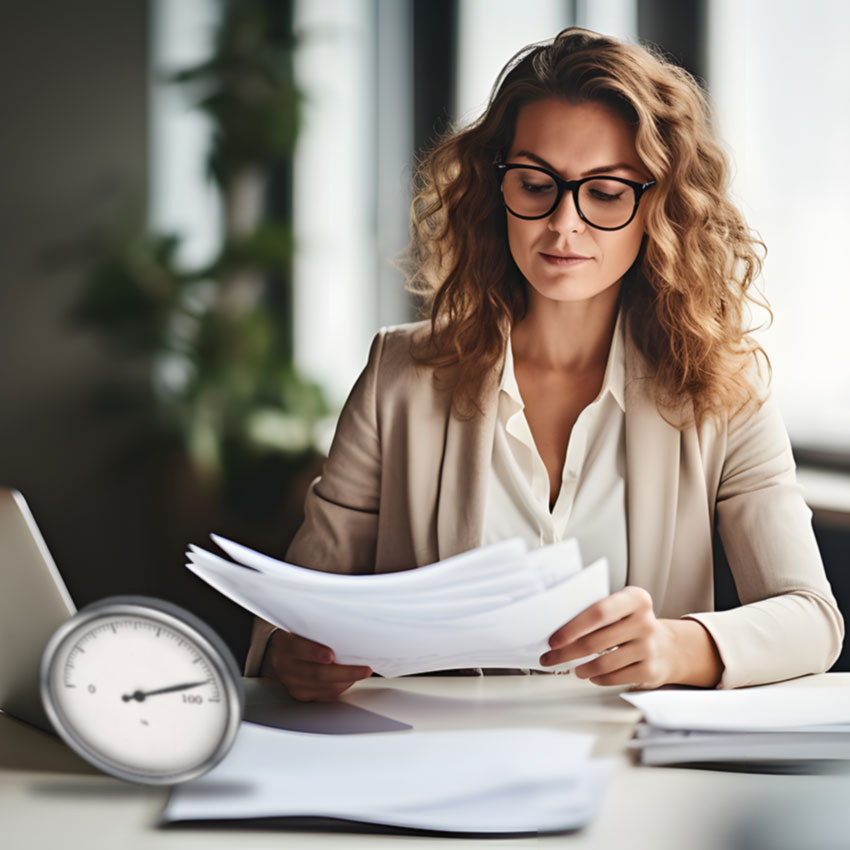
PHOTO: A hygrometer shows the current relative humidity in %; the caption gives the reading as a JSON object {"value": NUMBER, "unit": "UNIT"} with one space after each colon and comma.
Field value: {"value": 90, "unit": "%"}
